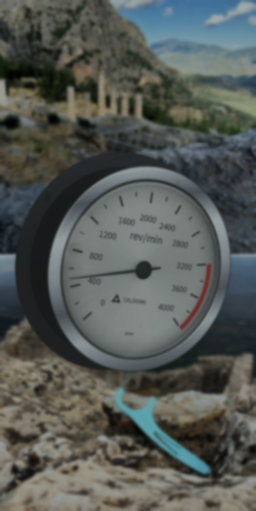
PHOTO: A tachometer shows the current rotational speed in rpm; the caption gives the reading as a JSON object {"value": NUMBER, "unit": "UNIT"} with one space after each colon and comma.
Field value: {"value": 500, "unit": "rpm"}
